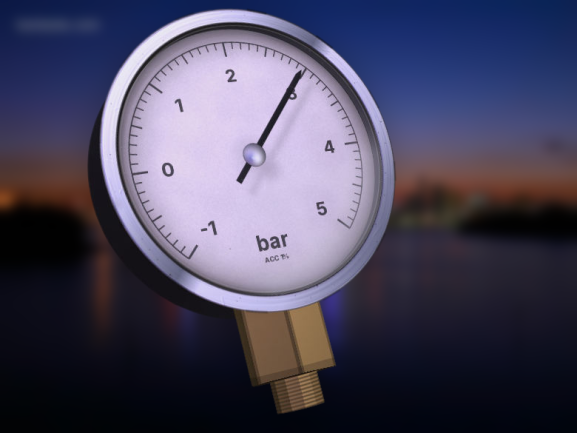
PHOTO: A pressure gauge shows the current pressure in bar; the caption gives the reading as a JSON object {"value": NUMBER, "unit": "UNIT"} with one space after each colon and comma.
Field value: {"value": 2.95, "unit": "bar"}
